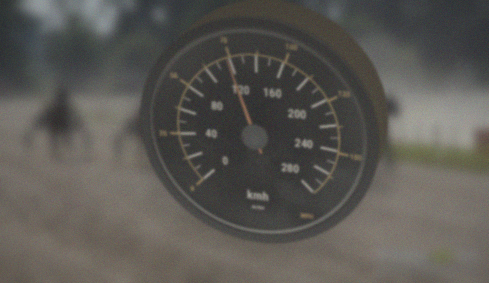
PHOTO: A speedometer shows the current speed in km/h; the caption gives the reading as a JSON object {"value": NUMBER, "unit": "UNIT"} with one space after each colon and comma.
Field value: {"value": 120, "unit": "km/h"}
